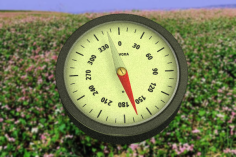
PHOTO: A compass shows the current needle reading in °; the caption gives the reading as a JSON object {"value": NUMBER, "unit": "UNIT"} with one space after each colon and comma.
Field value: {"value": 165, "unit": "°"}
